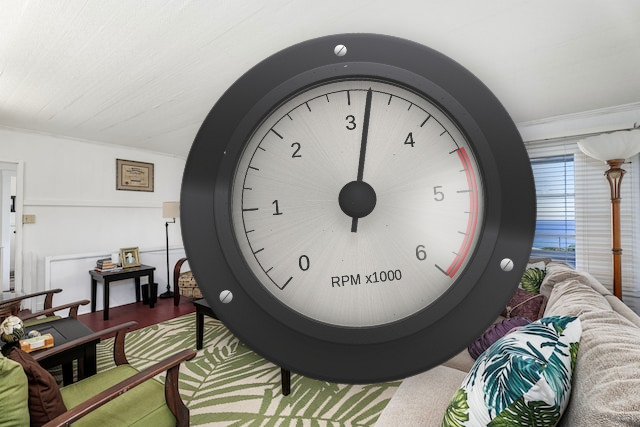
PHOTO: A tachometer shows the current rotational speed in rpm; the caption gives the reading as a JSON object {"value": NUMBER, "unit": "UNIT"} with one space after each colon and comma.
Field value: {"value": 3250, "unit": "rpm"}
